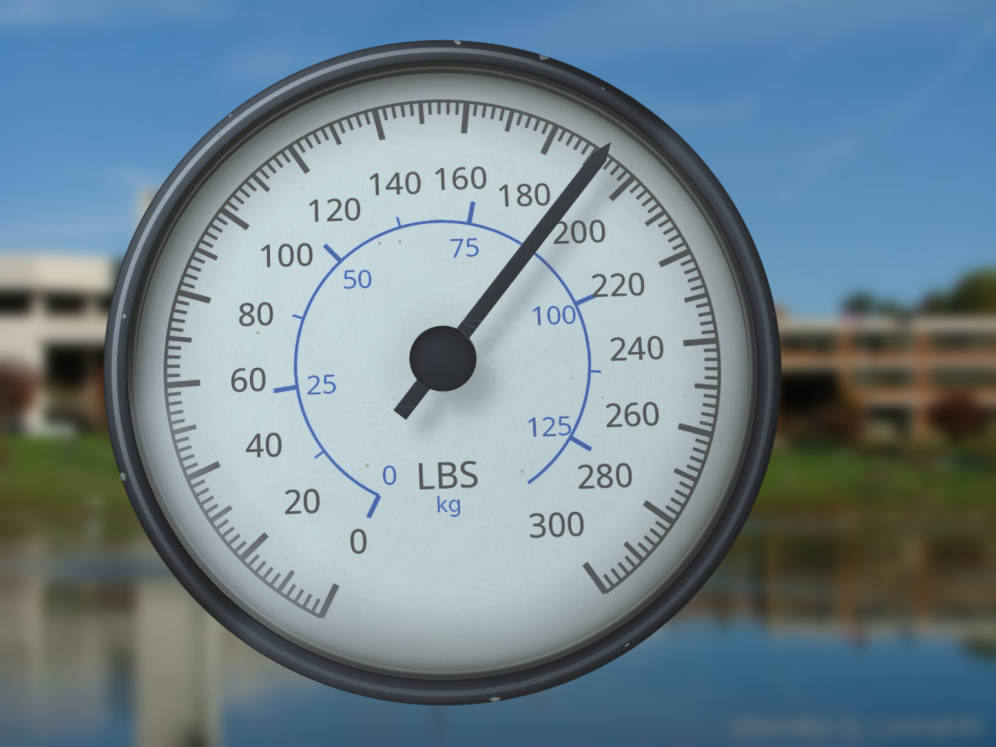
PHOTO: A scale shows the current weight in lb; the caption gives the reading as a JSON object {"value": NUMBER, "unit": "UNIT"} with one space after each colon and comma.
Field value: {"value": 192, "unit": "lb"}
